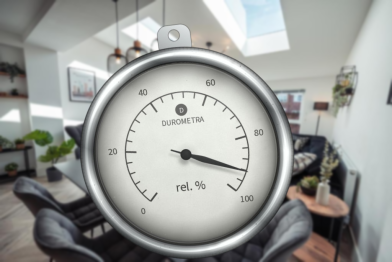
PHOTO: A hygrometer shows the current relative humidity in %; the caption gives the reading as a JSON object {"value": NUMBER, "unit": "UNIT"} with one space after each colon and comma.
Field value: {"value": 92, "unit": "%"}
